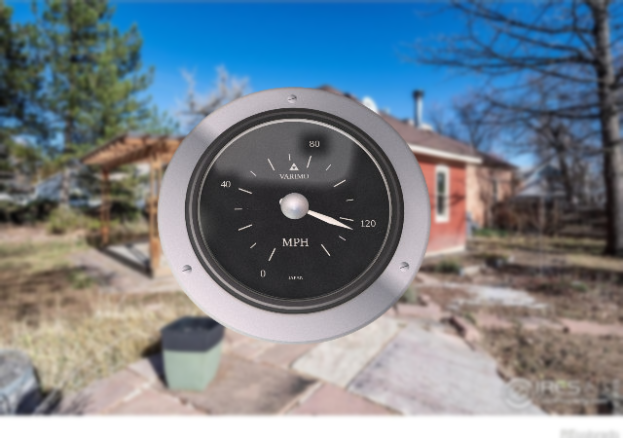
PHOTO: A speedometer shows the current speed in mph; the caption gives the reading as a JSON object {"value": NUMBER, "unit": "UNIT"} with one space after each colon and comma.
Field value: {"value": 125, "unit": "mph"}
